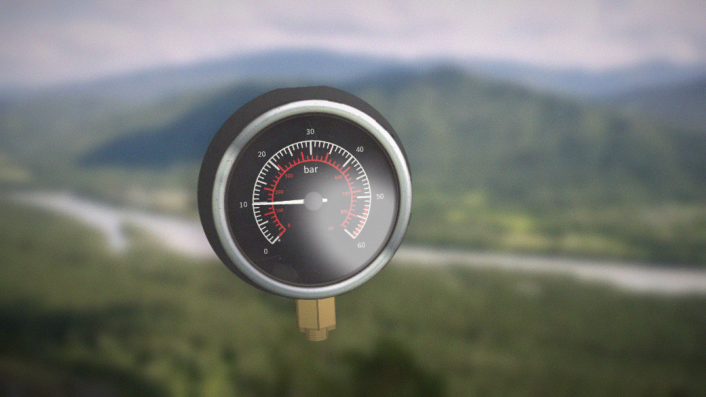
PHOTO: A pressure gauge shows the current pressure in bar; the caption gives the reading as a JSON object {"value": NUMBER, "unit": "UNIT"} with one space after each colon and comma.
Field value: {"value": 10, "unit": "bar"}
